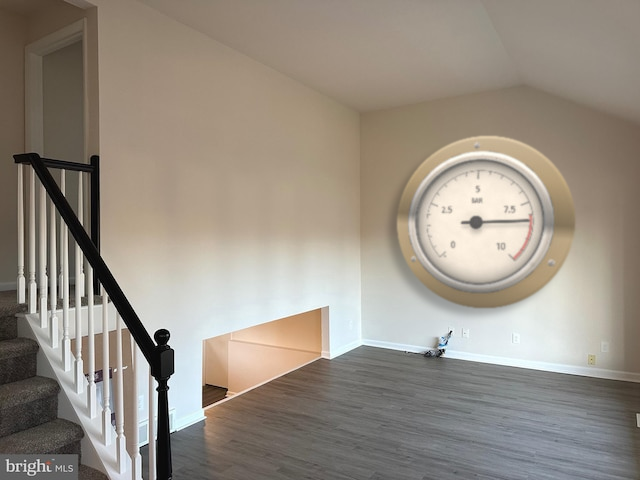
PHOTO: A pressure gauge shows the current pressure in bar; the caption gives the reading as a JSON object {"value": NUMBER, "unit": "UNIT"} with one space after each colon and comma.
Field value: {"value": 8.25, "unit": "bar"}
